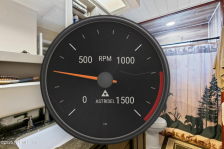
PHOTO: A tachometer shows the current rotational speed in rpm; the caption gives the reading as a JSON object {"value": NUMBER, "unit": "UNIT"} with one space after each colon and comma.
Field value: {"value": 300, "unit": "rpm"}
